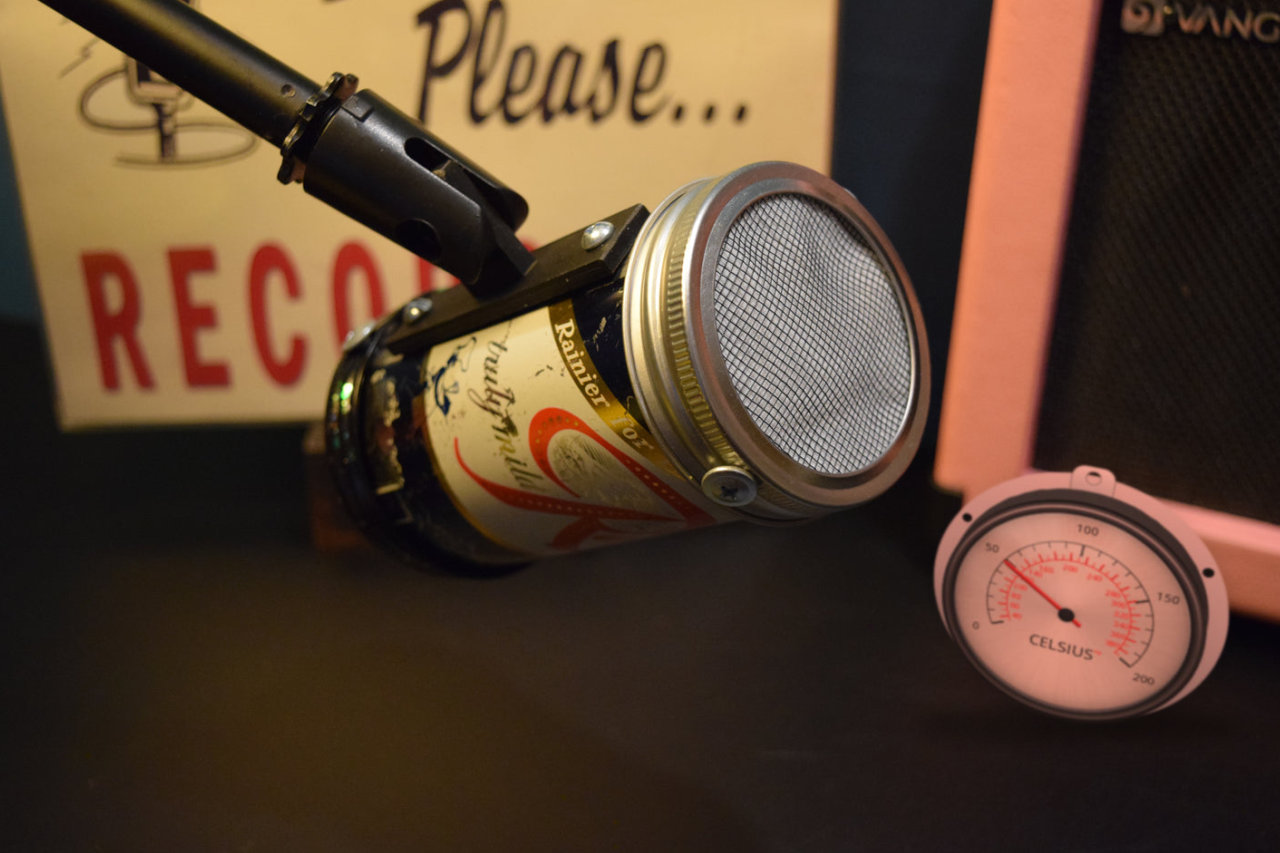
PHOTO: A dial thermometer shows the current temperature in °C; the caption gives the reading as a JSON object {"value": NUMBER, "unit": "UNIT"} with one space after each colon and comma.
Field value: {"value": 50, "unit": "°C"}
